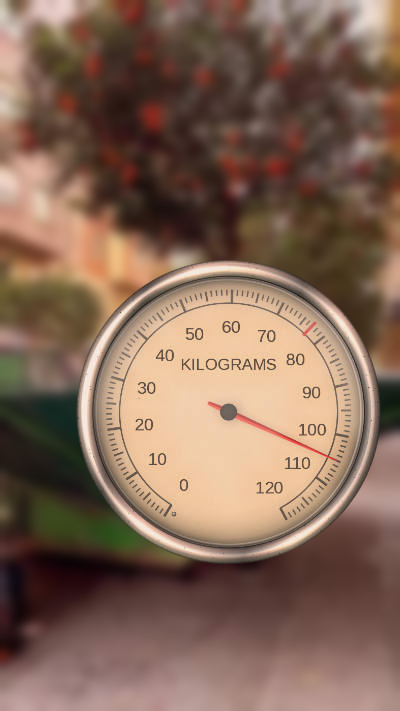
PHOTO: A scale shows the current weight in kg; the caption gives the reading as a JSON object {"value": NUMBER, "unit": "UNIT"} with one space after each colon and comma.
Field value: {"value": 105, "unit": "kg"}
